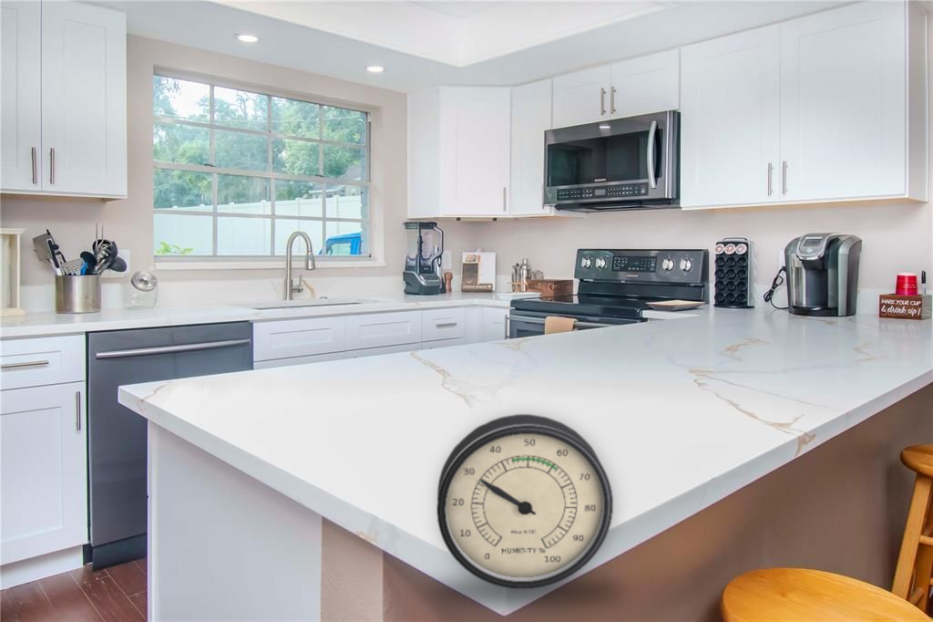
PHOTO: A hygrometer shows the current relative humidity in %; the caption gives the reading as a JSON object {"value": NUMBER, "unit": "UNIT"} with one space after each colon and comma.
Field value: {"value": 30, "unit": "%"}
